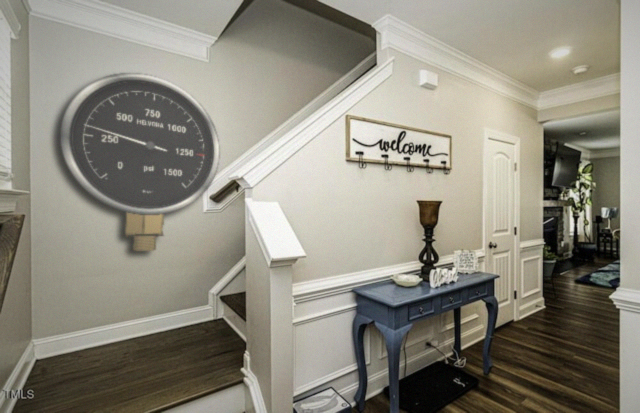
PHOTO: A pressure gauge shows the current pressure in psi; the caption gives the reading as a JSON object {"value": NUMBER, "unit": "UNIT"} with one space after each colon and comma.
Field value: {"value": 300, "unit": "psi"}
